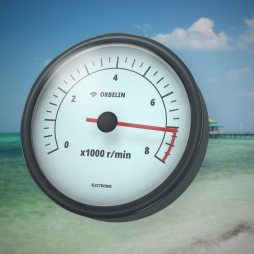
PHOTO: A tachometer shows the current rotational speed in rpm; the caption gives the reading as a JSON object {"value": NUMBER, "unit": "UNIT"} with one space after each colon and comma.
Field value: {"value": 7125, "unit": "rpm"}
